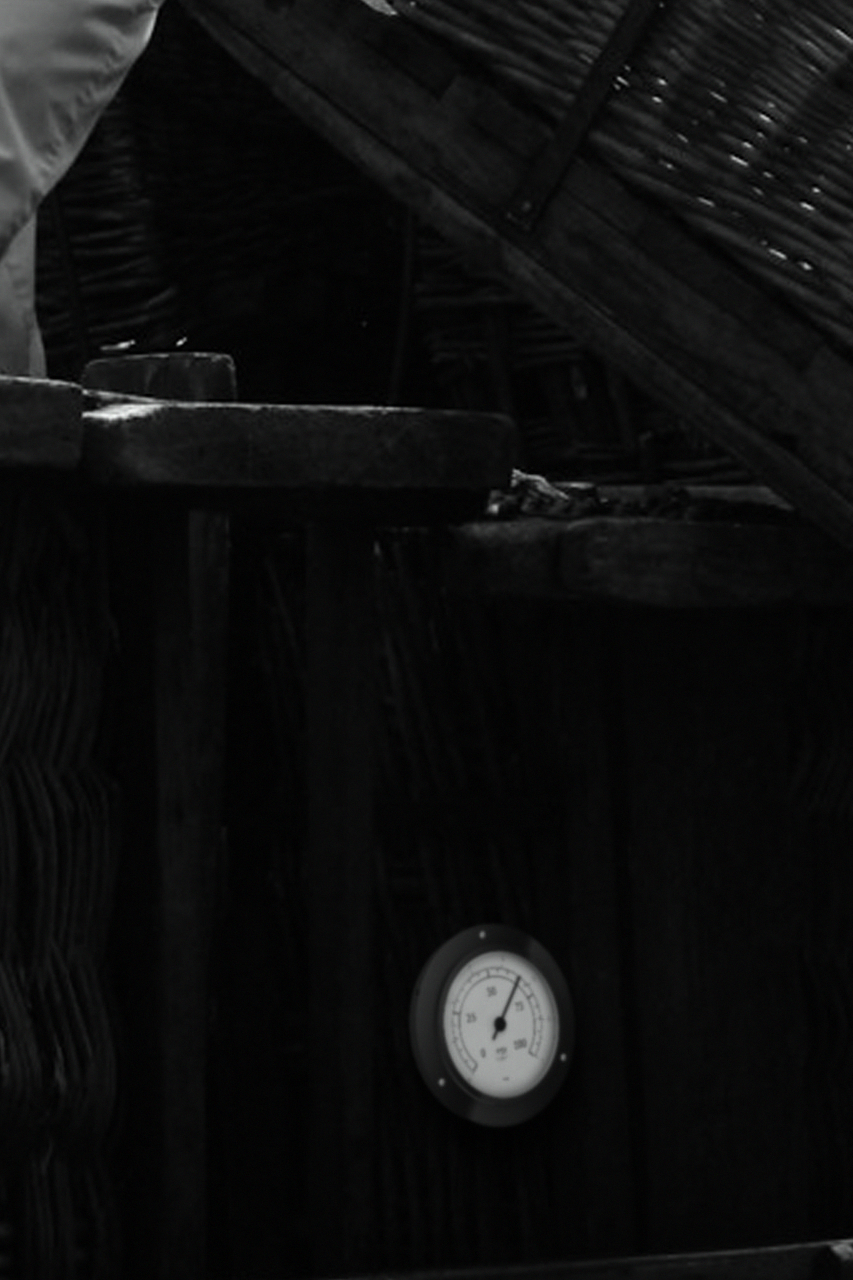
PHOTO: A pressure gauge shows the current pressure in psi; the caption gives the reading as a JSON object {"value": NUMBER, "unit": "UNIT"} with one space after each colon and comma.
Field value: {"value": 65, "unit": "psi"}
